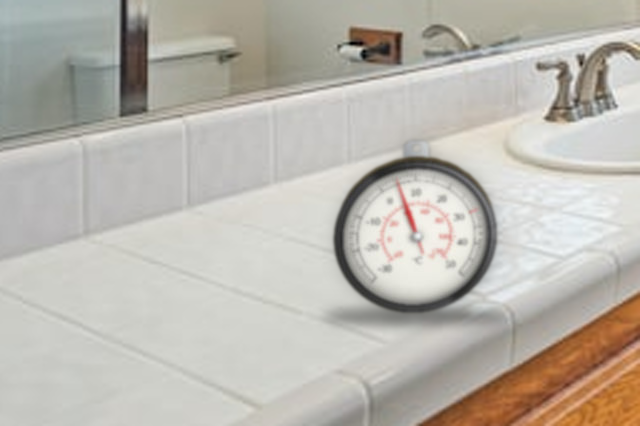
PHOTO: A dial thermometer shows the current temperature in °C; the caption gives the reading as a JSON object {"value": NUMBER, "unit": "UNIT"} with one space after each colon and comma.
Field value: {"value": 5, "unit": "°C"}
